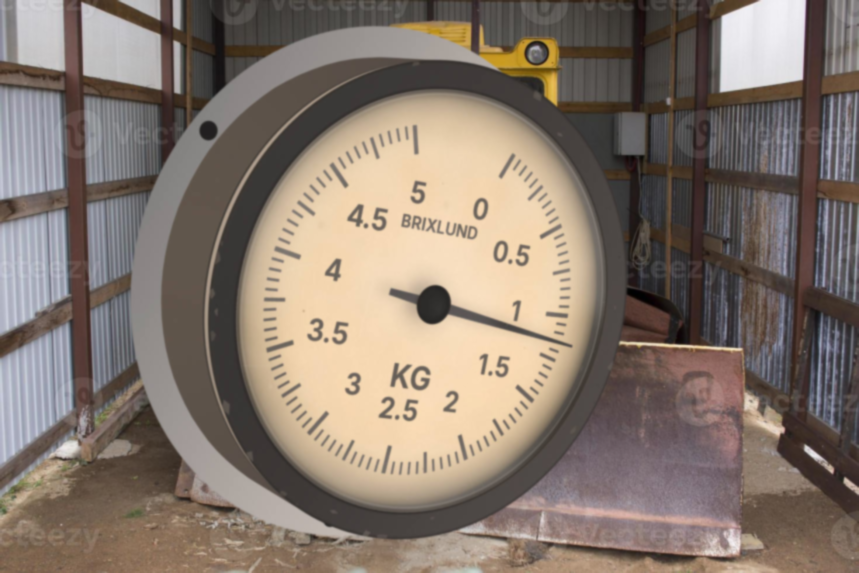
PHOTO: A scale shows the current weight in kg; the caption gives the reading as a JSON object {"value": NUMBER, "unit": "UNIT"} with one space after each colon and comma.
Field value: {"value": 1.15, "unit": "kg"}
